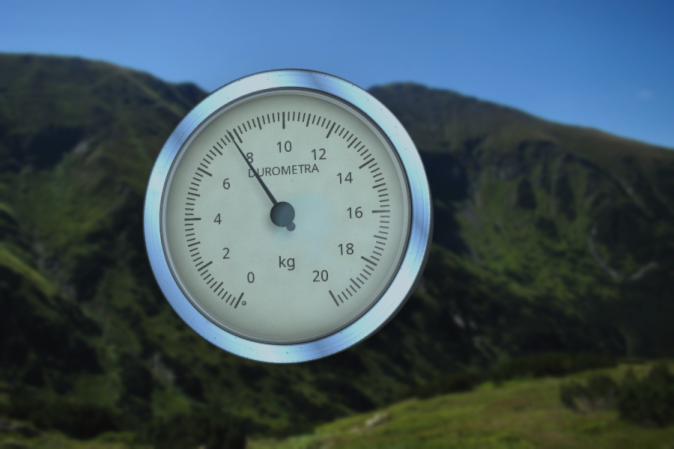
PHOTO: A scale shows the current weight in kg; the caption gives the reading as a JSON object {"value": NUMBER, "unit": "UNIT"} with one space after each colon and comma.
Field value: {"value": 7.8, "unit": "kg"}
